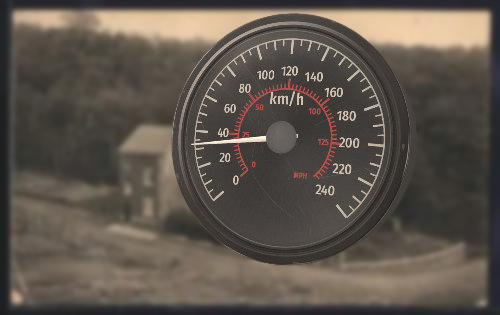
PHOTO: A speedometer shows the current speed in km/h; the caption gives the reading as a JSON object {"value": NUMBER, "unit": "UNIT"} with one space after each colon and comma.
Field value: {"value": 32.5, "unit": "km/h"}
